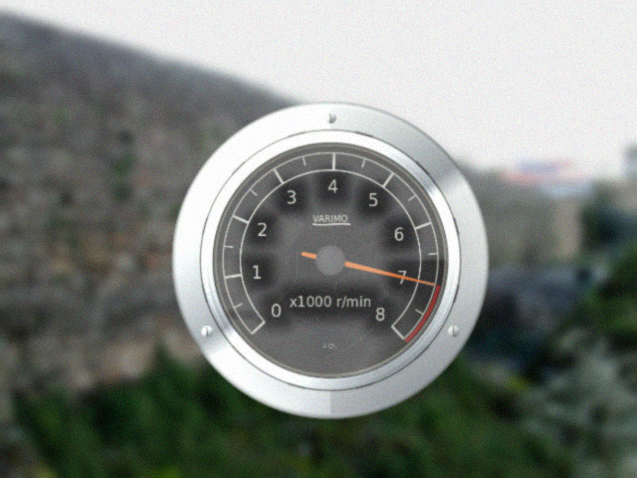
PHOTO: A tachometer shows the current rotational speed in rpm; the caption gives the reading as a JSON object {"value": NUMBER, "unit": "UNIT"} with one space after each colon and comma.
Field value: {"value": 7000, "unit": "rpm"}
